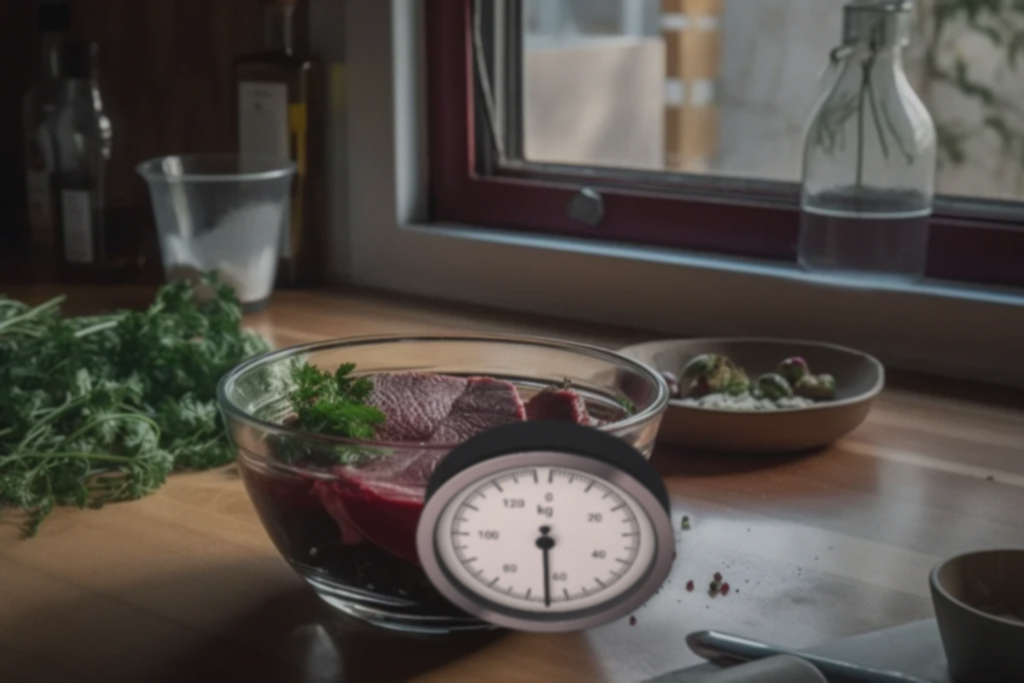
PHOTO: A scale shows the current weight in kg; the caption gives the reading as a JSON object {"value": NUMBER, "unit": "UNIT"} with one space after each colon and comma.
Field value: {"value": 65, "unit": "kg"}
